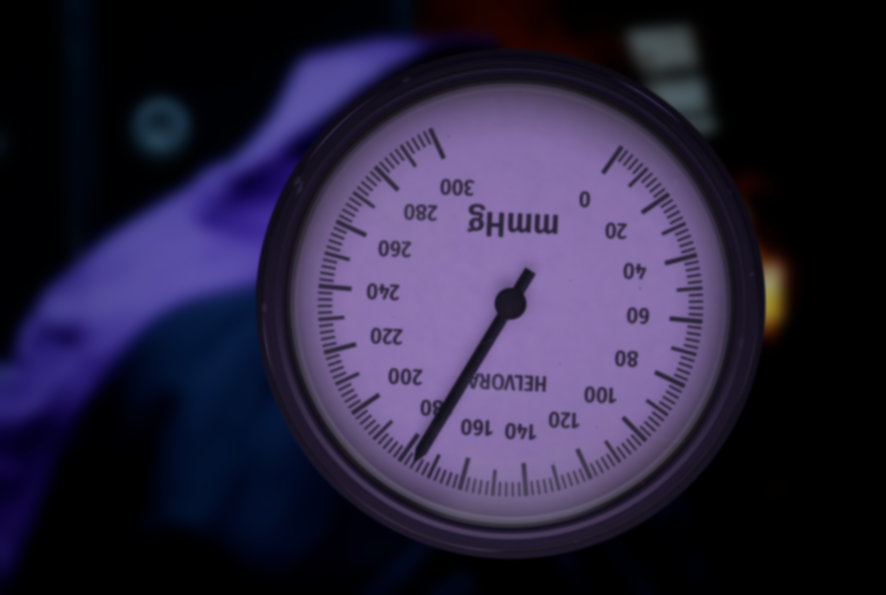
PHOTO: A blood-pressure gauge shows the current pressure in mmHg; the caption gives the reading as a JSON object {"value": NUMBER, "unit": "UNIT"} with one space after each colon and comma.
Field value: {"value": 176, "unit": "mmHg"}
